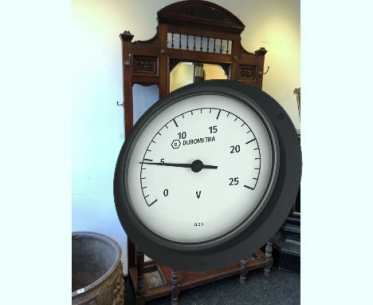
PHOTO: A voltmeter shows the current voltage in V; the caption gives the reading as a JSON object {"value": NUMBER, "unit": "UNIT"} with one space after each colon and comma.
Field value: {"value": 4.5, "unit": "V"}
